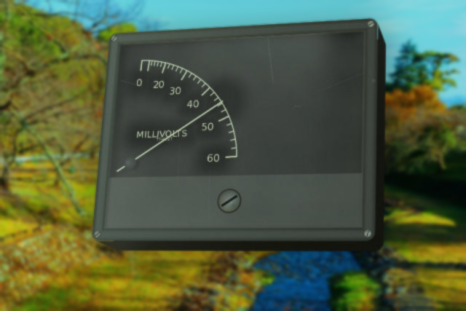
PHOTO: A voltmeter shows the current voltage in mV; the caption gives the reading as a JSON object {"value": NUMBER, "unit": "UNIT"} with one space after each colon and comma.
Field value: {"value": 46, "unit": "mV"}
